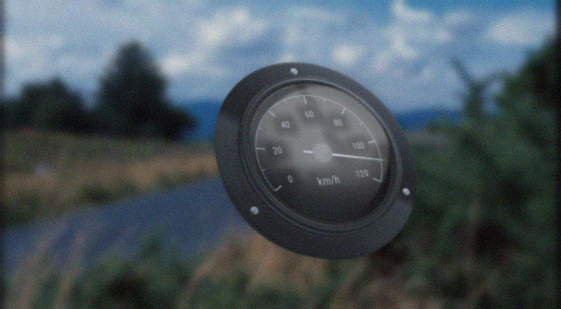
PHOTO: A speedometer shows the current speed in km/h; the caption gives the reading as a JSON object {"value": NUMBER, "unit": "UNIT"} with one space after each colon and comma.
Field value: {"value": 110, "unit": "km/h"}
